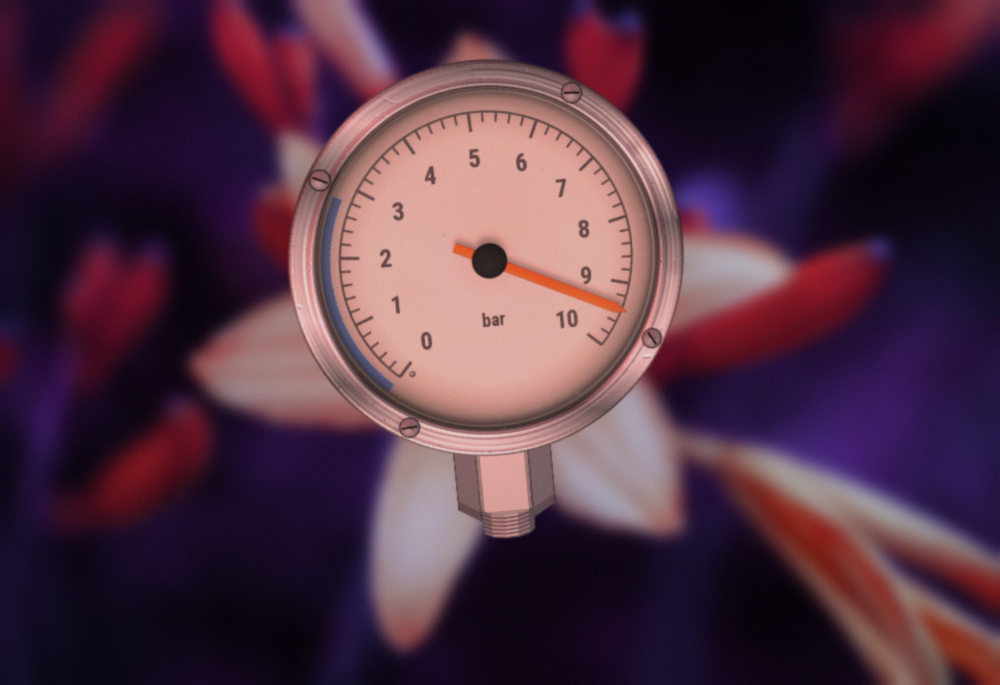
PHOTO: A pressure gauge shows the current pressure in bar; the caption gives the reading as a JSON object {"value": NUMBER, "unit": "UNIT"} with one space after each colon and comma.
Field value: {"value": 9.4, "unit": "bar"}
